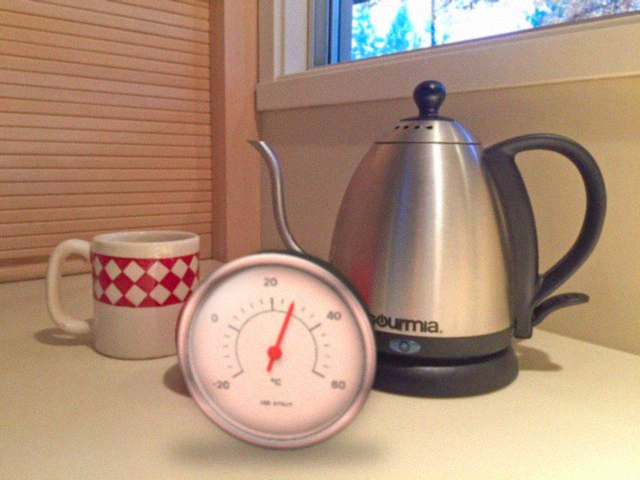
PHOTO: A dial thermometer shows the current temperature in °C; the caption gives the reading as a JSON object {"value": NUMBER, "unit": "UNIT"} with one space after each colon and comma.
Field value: {"value": 28, "unit": "°C"}
